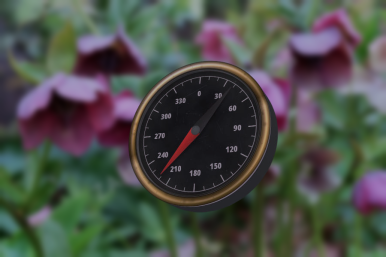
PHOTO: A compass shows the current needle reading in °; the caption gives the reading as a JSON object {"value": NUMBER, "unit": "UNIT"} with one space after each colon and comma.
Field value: {"value": 220, "unit": "°"}
